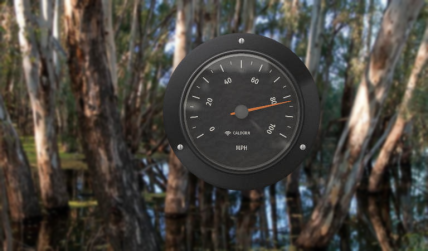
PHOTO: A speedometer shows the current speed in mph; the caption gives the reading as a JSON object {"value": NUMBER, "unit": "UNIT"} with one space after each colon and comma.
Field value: {"value": 82.5, "unit": "mph"}
